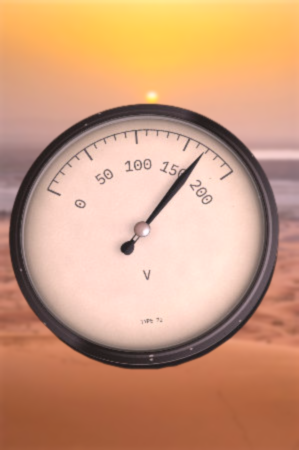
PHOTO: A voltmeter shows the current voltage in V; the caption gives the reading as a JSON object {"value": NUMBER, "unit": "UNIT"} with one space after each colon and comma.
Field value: {"value": 170, "unit": "V"}
